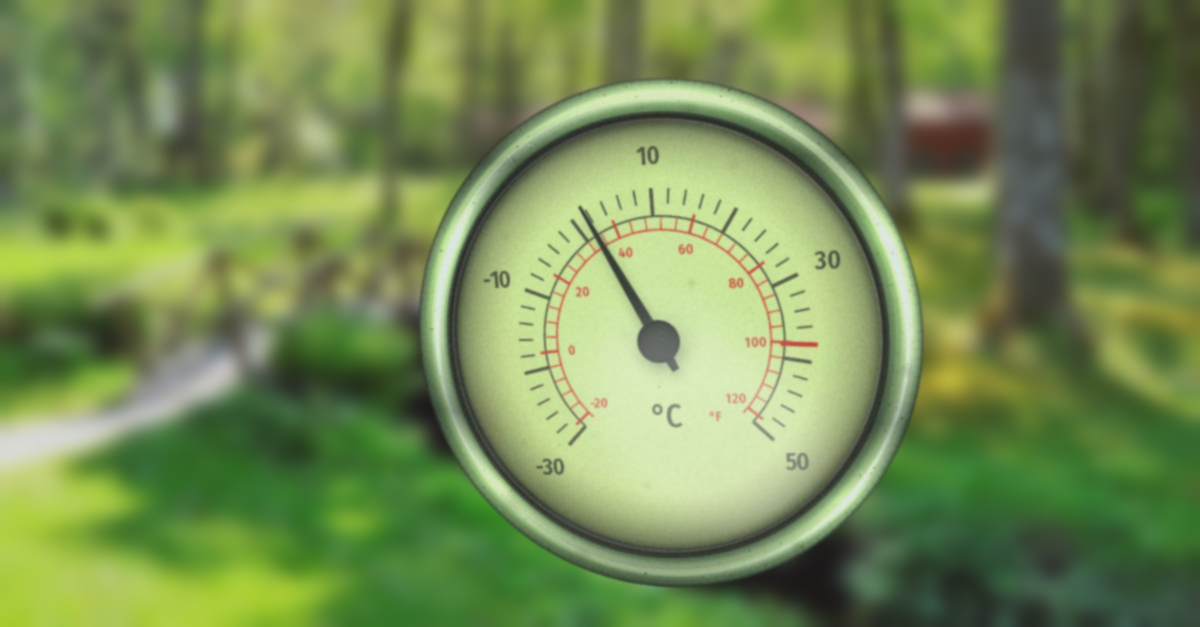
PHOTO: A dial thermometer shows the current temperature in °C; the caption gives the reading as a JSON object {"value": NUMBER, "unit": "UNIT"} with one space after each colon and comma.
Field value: {"value": 2, "unit": "°C"}
